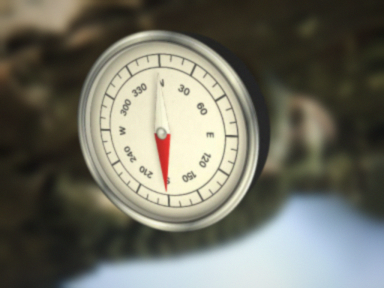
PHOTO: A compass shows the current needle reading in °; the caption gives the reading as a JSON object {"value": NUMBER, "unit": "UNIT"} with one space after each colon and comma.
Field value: {"value": 180, "unit": "°"}
